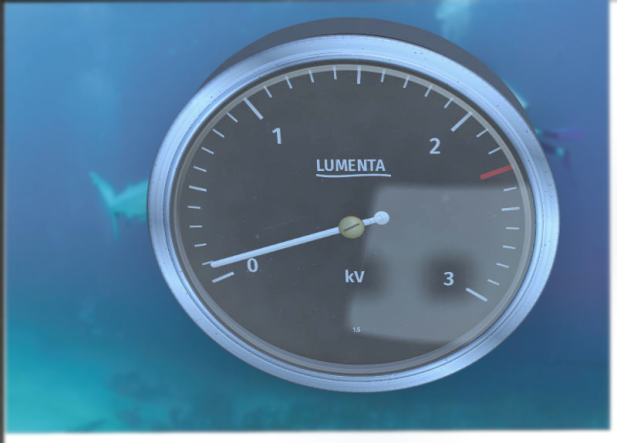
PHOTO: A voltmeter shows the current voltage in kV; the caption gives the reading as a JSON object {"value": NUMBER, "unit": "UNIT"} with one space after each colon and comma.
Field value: {"value": 0.1, "unit": "kV"}
